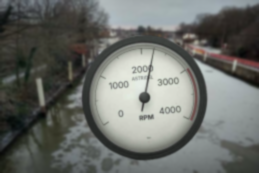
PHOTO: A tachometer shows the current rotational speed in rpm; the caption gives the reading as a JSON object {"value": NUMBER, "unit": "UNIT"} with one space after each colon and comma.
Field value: {"value": 2250, "unit": "rpm"}
